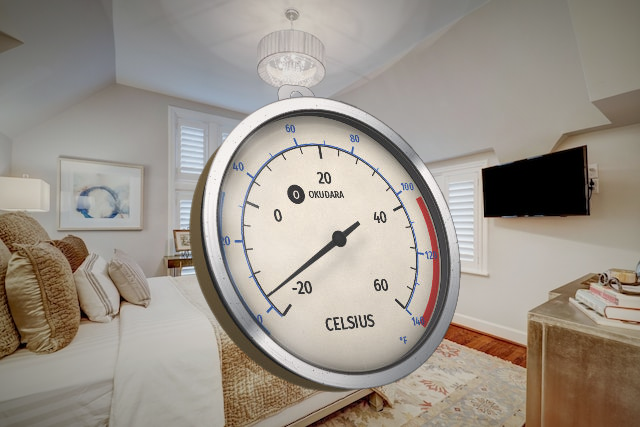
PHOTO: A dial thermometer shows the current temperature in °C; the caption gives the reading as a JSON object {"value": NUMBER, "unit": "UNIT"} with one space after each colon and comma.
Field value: {"value": -16, "unit": "°C"}
